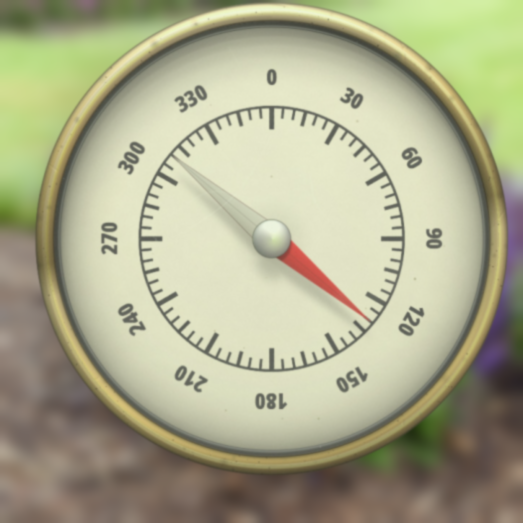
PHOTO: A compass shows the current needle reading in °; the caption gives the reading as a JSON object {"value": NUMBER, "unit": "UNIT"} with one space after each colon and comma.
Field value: {"value": 130, "unit": "°"}
